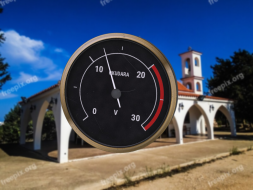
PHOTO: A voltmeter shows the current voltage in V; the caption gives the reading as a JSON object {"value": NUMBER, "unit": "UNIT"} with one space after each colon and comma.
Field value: {"value": 12.5, "unit": "V"}
